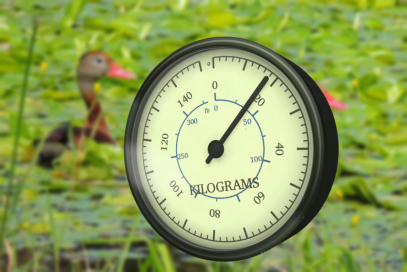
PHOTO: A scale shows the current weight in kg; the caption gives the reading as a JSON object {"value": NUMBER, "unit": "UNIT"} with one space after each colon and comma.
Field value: {"value": 18, "unit": "kg"}
